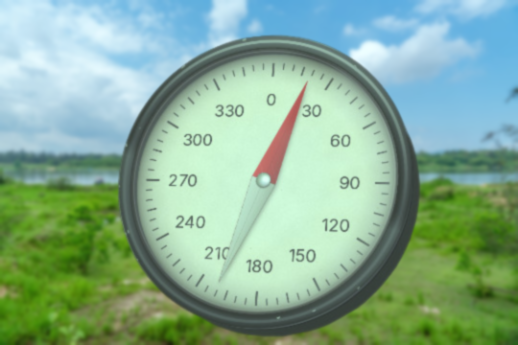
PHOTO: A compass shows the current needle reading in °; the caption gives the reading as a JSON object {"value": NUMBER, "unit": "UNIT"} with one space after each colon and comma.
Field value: {"value": 20, "unit": "°"}
